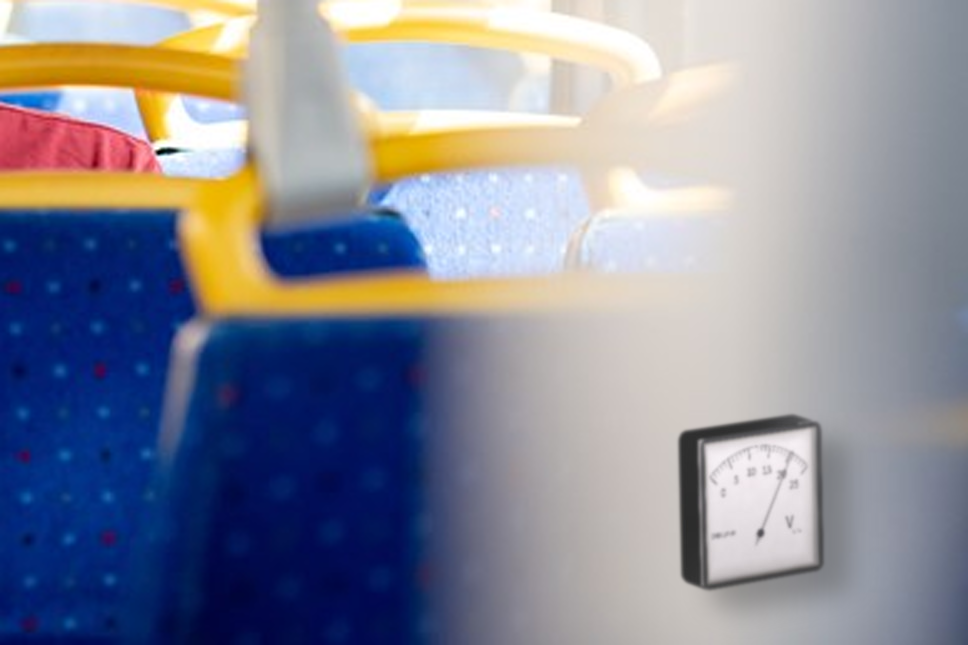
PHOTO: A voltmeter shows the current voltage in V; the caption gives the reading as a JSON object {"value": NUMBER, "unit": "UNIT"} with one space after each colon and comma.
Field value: {"value": 20, "unit": "V"}
